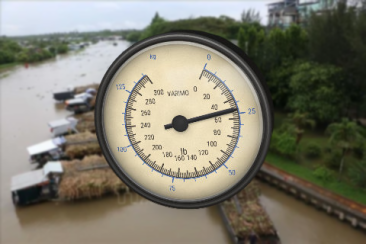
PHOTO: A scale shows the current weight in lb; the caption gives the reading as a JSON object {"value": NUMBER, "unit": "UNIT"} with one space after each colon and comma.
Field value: {"value": 50, "unit": "lb"}
